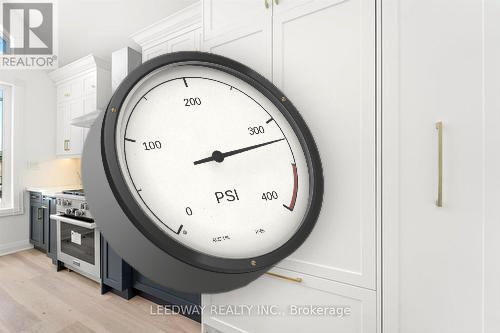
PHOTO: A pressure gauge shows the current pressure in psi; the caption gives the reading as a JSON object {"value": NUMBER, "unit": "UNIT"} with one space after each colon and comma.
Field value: {"value": 325, "unit": "psi"}
